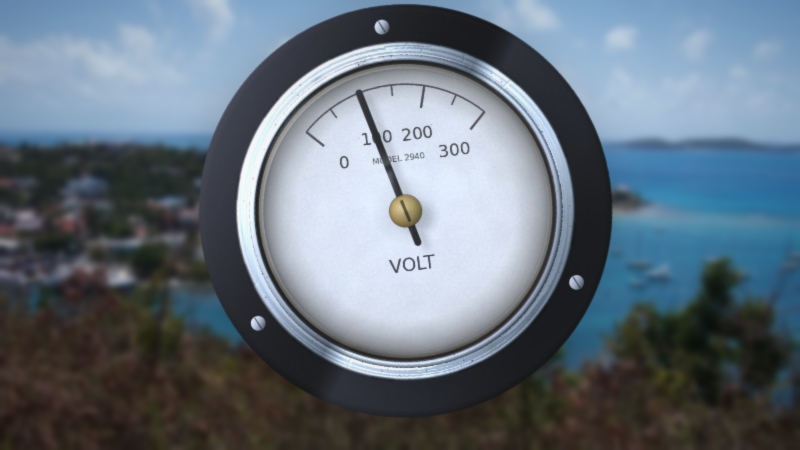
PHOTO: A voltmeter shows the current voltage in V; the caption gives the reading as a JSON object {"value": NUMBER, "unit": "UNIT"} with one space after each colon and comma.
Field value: {"value": 100, "unit": "V"}
